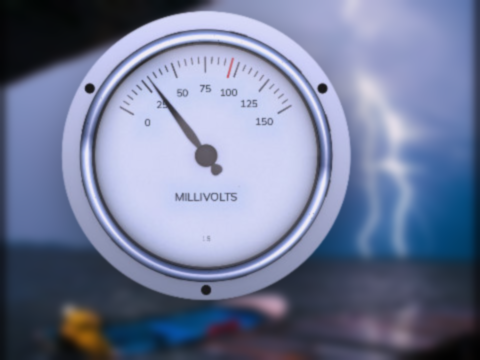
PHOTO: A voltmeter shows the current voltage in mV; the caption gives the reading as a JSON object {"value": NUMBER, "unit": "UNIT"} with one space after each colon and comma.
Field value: {"value": 30, "unit": "mV"}
